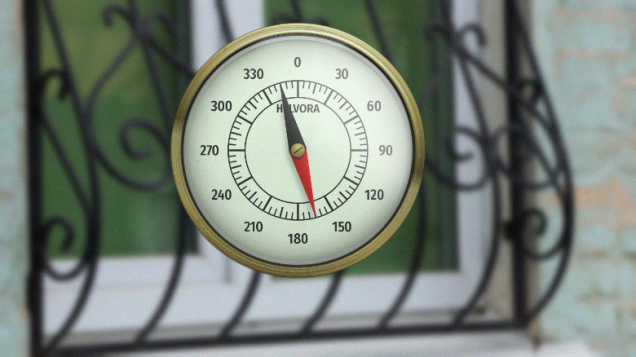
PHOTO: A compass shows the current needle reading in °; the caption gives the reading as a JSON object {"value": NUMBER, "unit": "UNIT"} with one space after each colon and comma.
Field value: {"value": 165, "unit": "°"}
